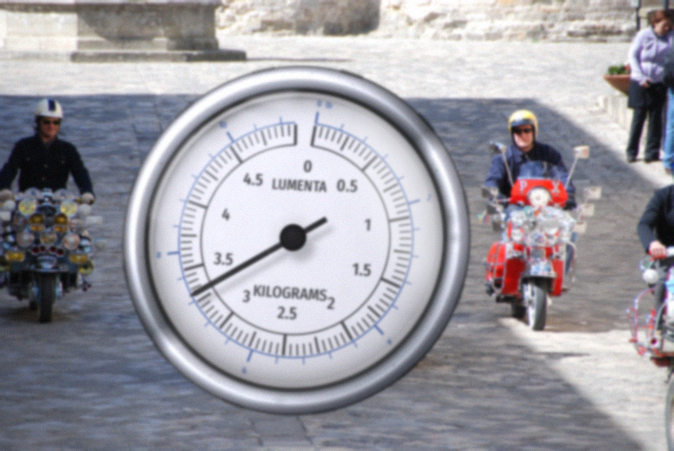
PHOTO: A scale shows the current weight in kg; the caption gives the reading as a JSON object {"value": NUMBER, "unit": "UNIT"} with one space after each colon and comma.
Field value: {"value": 3.3, "unit": "kg"}
